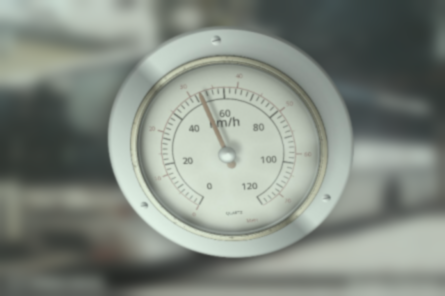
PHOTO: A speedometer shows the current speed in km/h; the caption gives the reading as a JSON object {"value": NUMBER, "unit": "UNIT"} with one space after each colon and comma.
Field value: {"value": 52, "unit": "km/h"}
